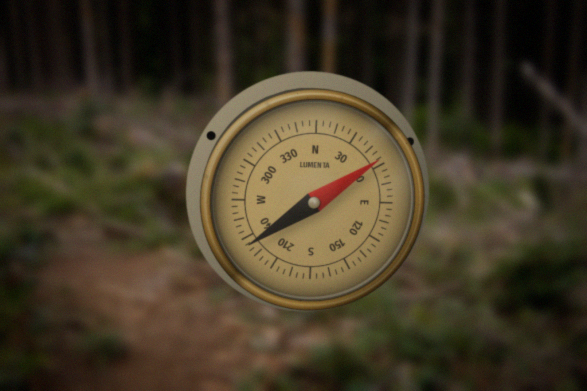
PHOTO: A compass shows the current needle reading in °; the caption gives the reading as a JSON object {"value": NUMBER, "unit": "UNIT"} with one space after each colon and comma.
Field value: {"value": 55, "unit": "°"}
